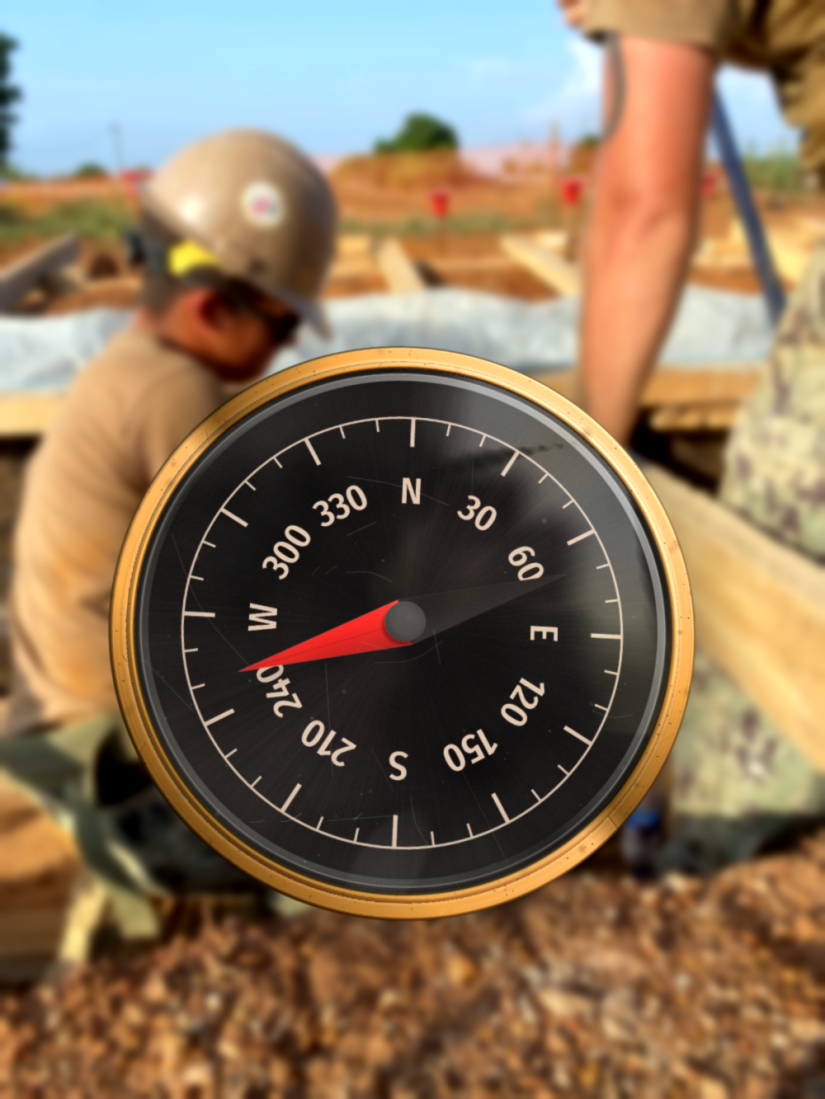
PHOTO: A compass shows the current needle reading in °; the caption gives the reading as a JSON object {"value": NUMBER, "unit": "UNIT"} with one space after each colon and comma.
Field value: {"value": 250, "unit": "°"}
